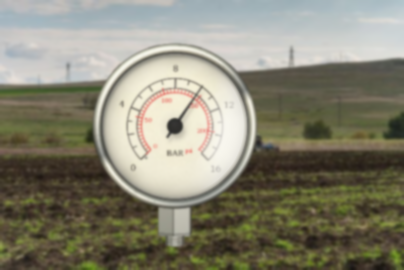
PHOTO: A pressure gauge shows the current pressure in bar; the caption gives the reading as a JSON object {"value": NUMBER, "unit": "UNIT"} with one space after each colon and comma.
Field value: {"value": 10, "unit": "bar"}
